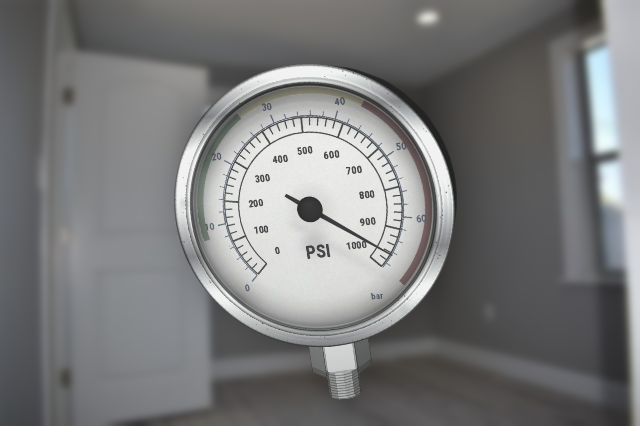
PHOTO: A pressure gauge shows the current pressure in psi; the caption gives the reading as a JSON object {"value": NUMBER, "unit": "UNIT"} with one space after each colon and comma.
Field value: {"value": 960, "unit": "psi"}
